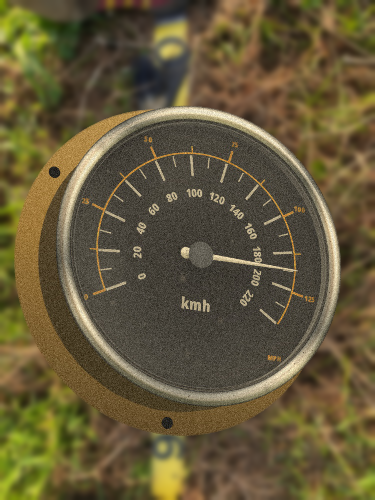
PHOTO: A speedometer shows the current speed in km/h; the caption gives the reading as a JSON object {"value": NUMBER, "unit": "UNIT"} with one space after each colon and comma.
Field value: {"value": 190, "unit": "km/h"}
